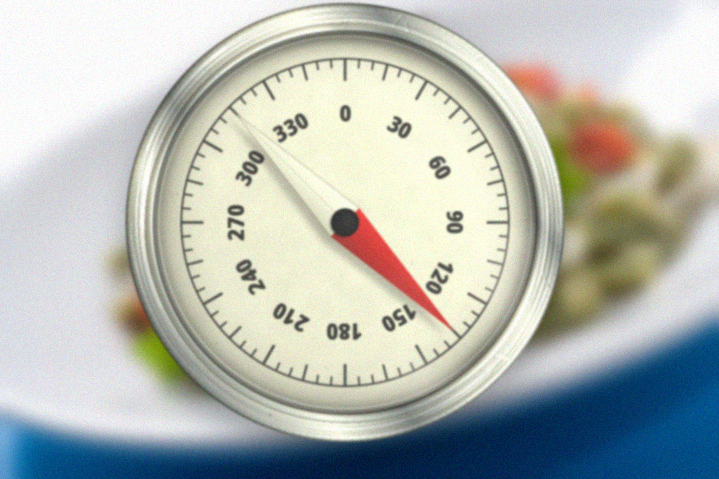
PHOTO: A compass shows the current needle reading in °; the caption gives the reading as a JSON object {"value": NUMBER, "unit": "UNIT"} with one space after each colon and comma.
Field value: {"value": 135, "unit": "°"}
